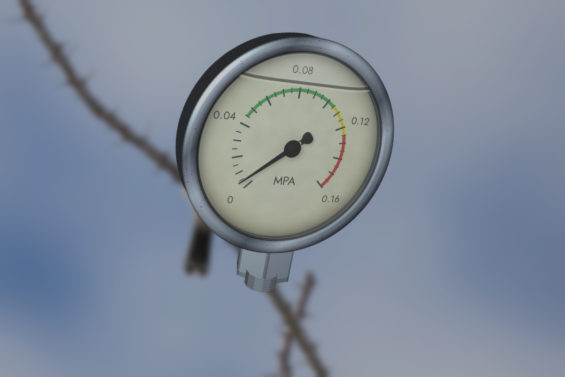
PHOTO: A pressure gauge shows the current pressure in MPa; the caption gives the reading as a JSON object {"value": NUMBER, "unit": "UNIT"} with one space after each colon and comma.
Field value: {"value": 0.005, "unit": "MPa"}
